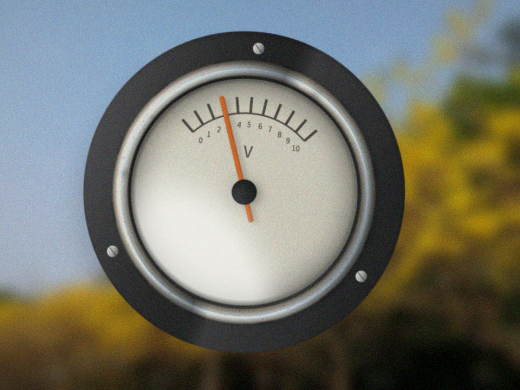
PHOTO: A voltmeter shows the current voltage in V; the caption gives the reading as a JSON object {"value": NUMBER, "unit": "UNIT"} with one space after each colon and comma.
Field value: {"value": 3, "unit": "V"}
